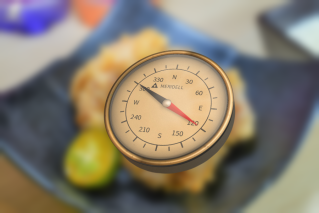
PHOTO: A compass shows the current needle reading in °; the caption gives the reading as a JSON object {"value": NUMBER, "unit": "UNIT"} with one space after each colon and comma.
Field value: {"value": 120, "unit": "°"}
